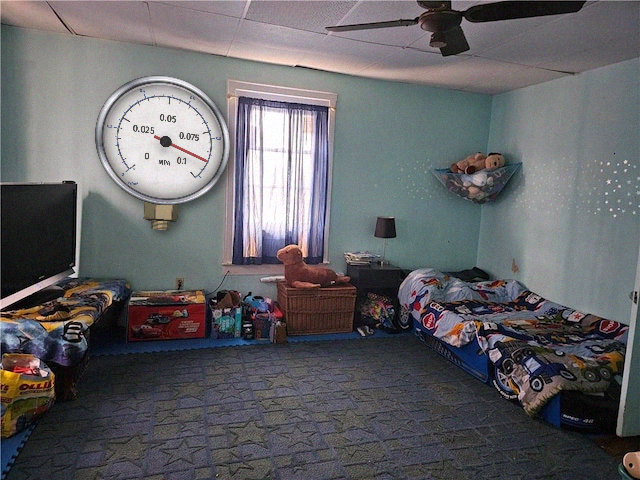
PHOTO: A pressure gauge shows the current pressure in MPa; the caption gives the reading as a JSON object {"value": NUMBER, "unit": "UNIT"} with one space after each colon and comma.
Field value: {"value": 0.09, "unit": "MPa"}
